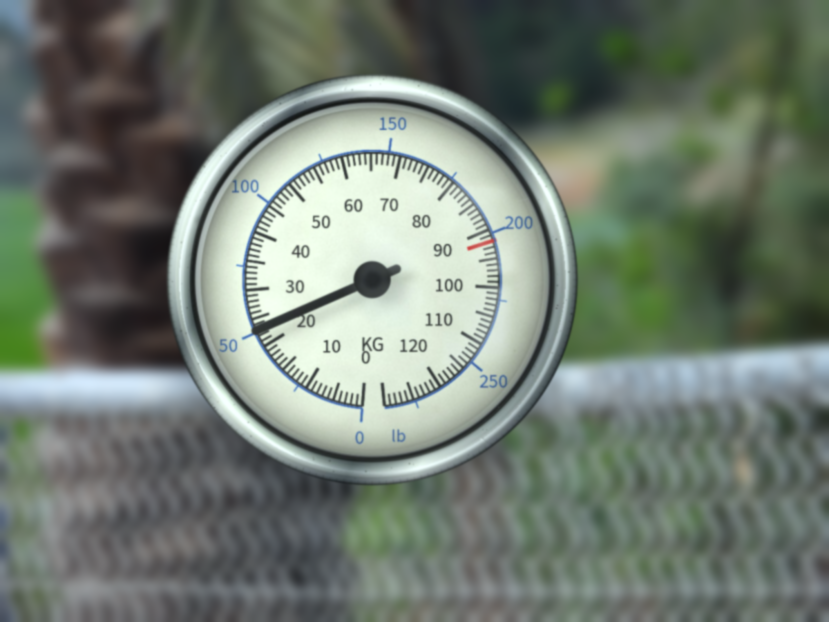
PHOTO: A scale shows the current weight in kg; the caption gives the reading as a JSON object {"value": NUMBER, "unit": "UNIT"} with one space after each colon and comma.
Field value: {"value": 23, "unit": "kg"}
